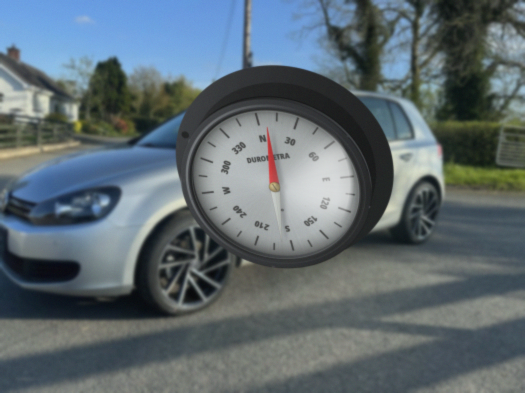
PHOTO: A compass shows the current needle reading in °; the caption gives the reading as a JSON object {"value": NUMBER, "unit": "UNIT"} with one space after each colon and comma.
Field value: {"value": 7.5, "unit": "°"}
